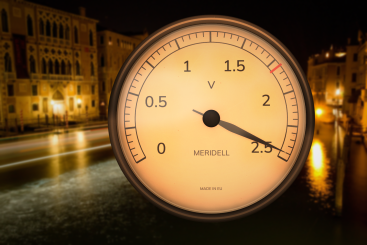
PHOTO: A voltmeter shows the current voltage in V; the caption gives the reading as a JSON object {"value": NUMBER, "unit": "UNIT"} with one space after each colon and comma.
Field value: {"value": 2.45, "unit": "V"}
